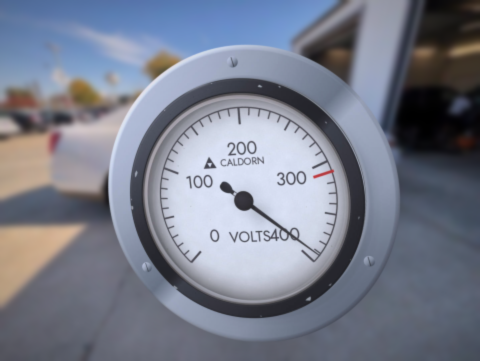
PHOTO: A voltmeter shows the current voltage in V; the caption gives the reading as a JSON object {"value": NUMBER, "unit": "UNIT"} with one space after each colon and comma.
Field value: {"value": 390, "unit": "V"}
